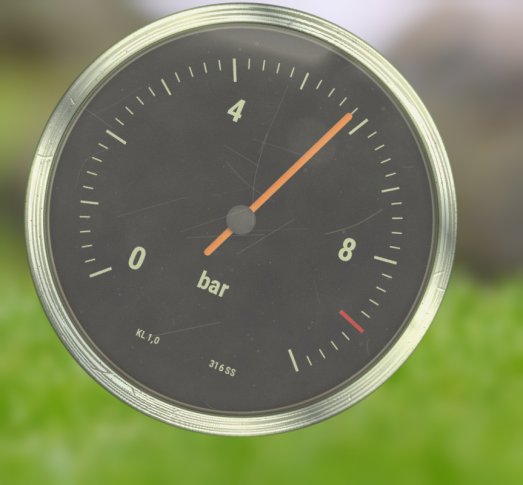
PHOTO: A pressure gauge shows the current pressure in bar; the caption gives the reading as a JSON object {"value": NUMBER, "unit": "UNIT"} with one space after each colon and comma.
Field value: {"value": 5.8, "unit": "bar"}
